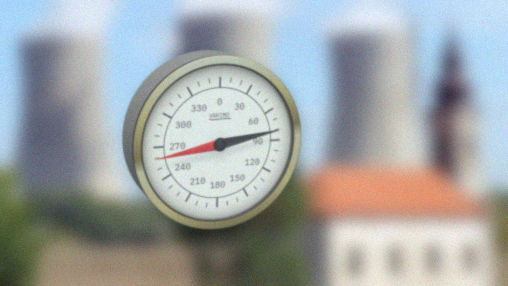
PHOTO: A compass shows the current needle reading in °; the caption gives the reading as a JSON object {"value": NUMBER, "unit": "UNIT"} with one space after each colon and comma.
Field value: {"value": 260, "unit": "°"}
